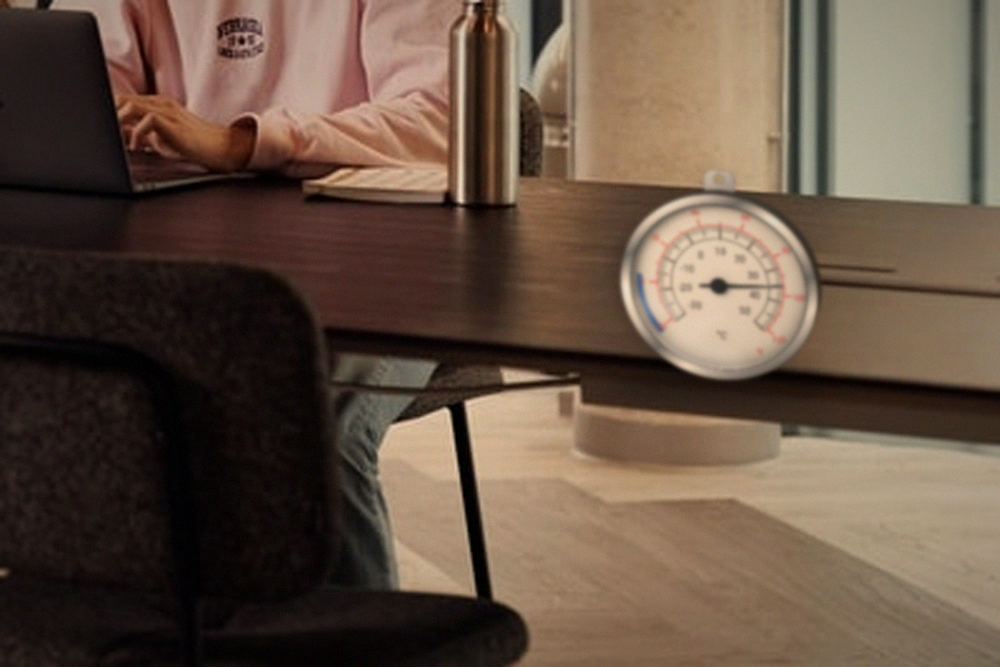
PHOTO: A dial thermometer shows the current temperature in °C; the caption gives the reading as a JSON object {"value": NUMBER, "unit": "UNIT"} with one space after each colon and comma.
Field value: {"value": 35, "unit": "°C"}
